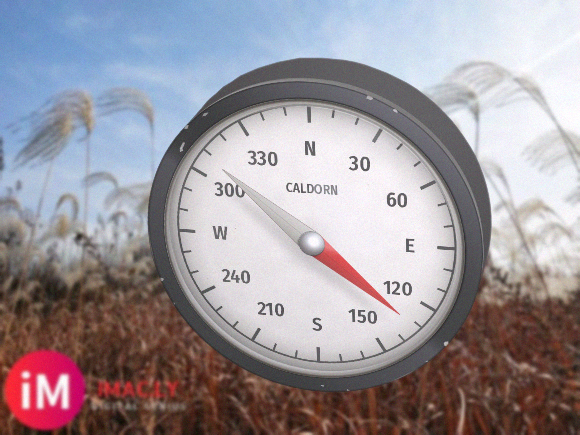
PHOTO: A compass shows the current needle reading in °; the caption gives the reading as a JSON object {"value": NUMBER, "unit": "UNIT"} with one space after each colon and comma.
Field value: {"value": 130, "unit": "°"}
